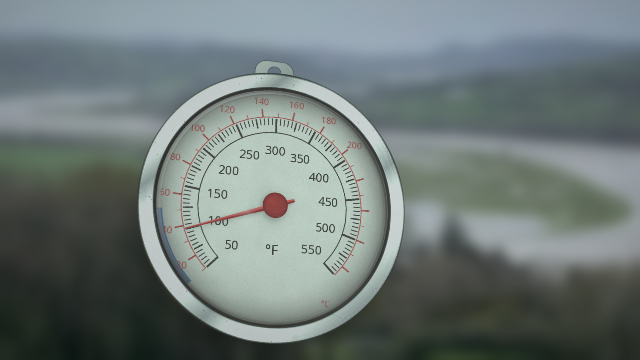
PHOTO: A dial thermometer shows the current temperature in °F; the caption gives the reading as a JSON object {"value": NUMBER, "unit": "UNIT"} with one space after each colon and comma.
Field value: {"value": 100, "unit": "°F"}
